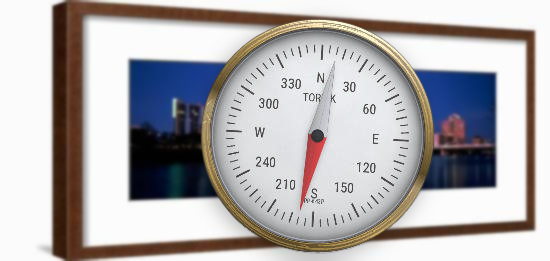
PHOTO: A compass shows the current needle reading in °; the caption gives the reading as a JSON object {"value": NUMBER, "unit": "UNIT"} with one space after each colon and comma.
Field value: {"value": 190, "unit": "°"}
